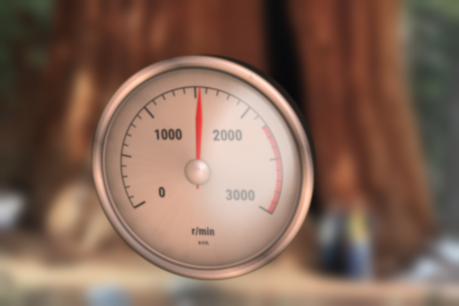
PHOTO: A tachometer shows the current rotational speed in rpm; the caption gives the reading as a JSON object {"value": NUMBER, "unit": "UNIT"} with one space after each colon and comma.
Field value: {"value": 1550, "unit": "rpm"}
